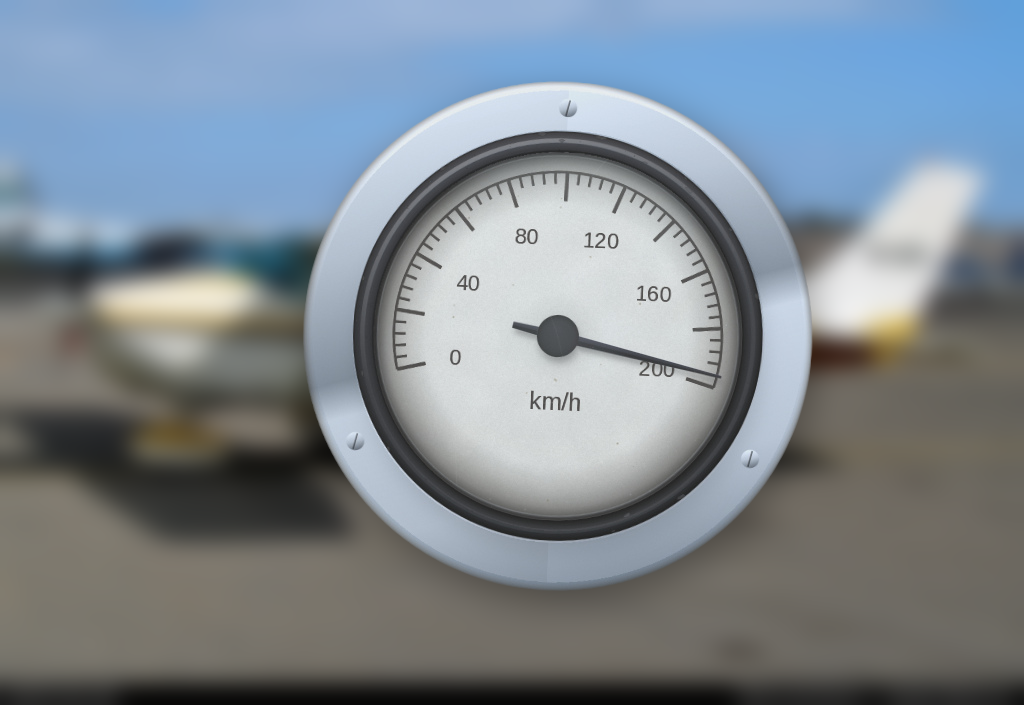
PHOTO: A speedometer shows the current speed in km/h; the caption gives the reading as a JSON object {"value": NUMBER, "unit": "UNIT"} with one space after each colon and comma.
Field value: {"value": 196, "unit": "km/h"}
